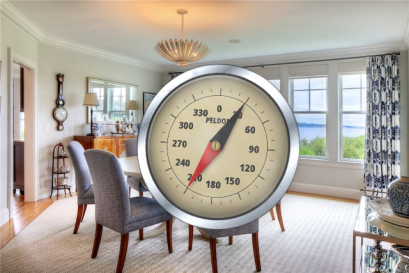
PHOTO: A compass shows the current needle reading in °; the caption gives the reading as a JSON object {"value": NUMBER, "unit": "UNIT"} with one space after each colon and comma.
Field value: {"value": 210, "unit": "°"}
